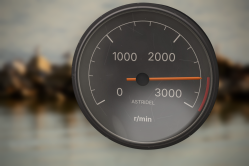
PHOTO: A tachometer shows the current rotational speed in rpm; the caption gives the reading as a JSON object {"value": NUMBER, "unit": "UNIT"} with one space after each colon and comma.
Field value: {"value": 2600, "unit": "rpm"}
